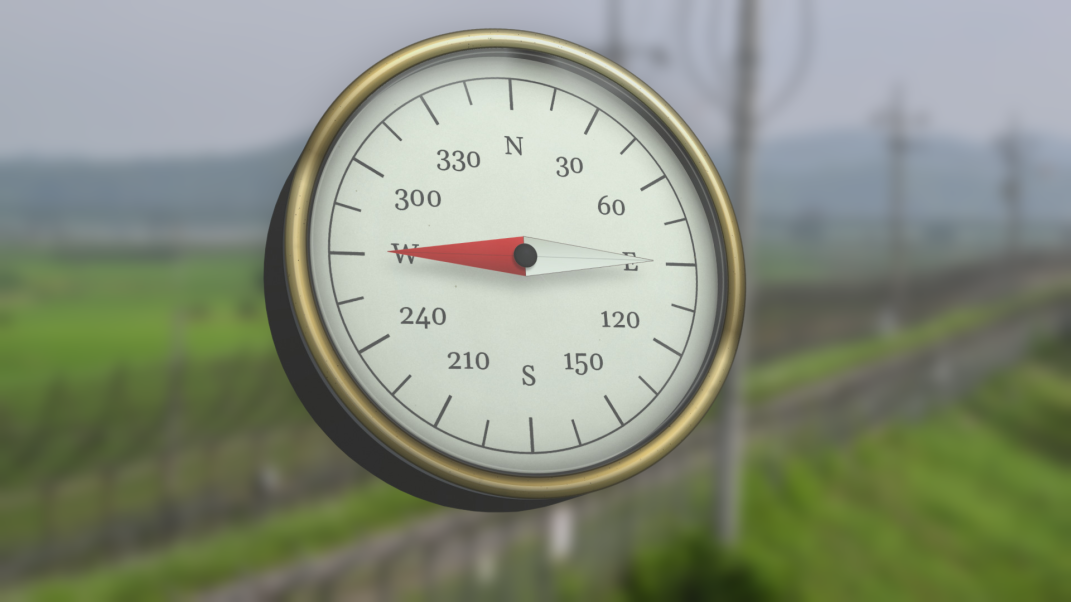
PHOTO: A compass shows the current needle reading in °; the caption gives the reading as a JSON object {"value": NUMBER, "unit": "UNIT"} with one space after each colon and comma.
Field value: {"value": 270, "unit": "°"}
